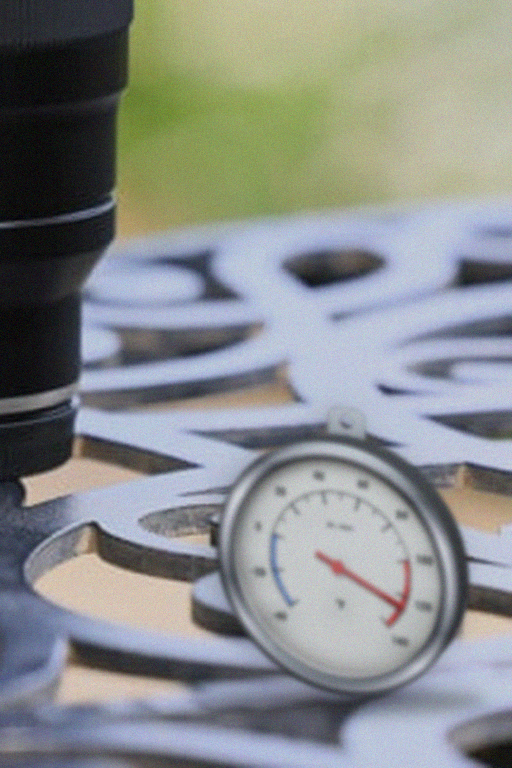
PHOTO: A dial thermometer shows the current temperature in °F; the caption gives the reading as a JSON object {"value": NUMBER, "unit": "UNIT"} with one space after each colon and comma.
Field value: {"value": 125, "unit": "°F"}
